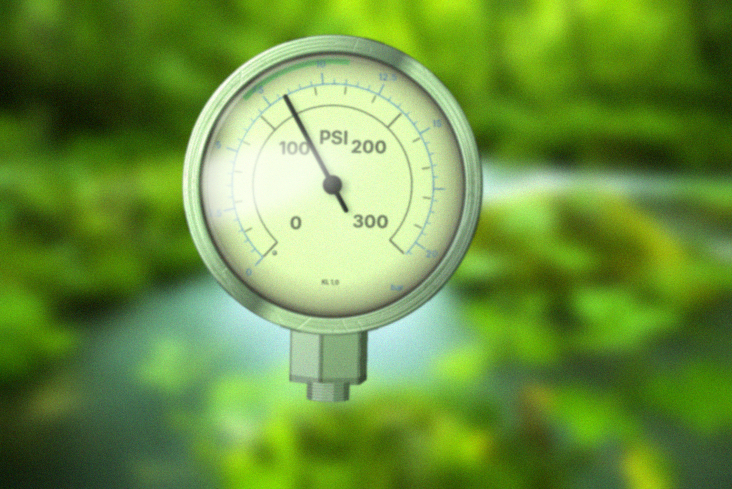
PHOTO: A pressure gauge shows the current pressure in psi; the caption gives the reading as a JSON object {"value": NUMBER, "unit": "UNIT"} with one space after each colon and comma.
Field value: {"value": 120, "unit": "psi"}
